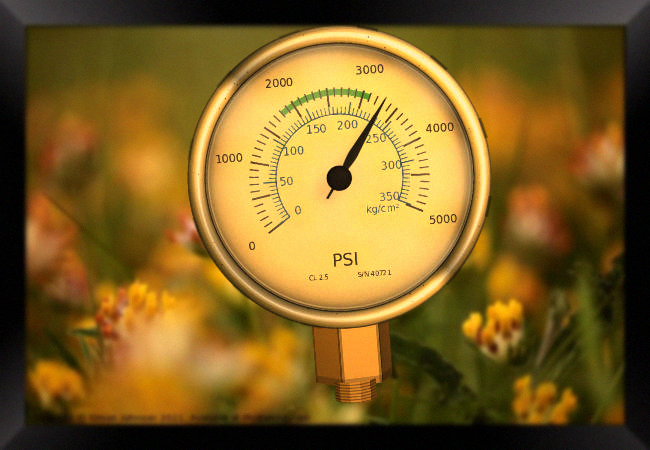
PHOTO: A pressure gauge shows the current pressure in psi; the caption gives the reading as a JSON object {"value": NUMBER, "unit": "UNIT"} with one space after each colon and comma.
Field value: {"value": 3300, "unit": "psi"}
